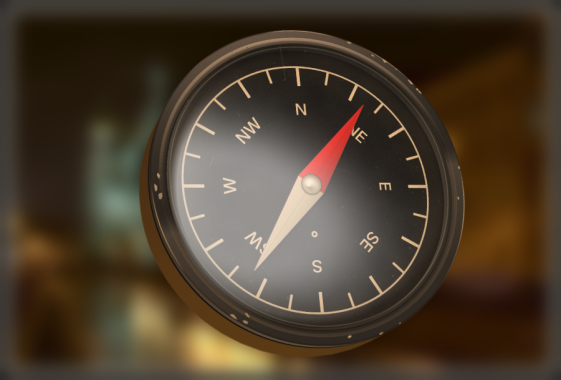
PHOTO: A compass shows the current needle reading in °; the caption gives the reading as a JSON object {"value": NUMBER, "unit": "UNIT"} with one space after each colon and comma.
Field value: {"value": 37.5, "unit": "°"}
